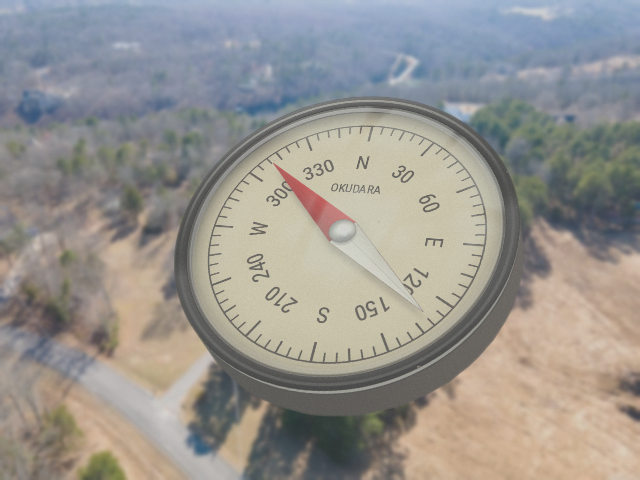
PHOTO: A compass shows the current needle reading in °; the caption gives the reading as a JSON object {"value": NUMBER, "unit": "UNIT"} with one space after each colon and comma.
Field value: {"value": 310, "unit": "°"}
